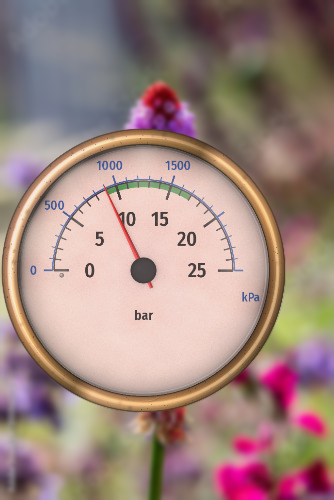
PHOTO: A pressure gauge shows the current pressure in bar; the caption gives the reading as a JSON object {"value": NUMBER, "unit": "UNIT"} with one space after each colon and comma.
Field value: {"value": 9, "unit": "bar"}
